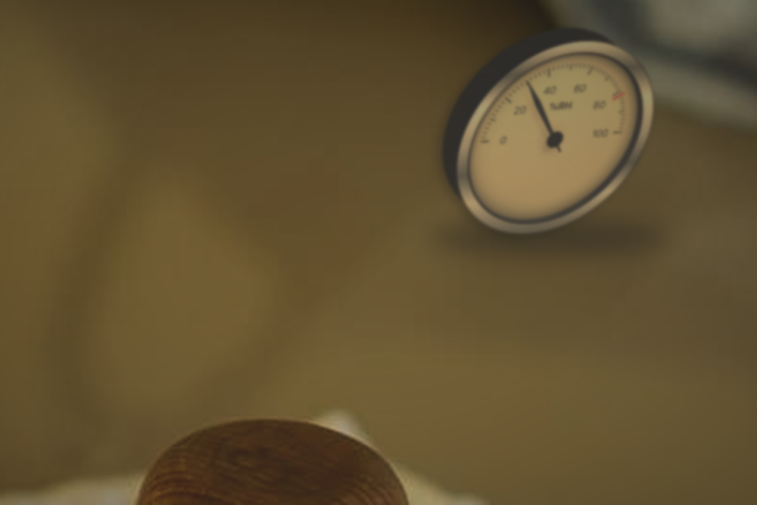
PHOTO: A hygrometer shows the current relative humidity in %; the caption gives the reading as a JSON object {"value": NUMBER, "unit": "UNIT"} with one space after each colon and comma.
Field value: {"value": 30, "unit": "%"}
